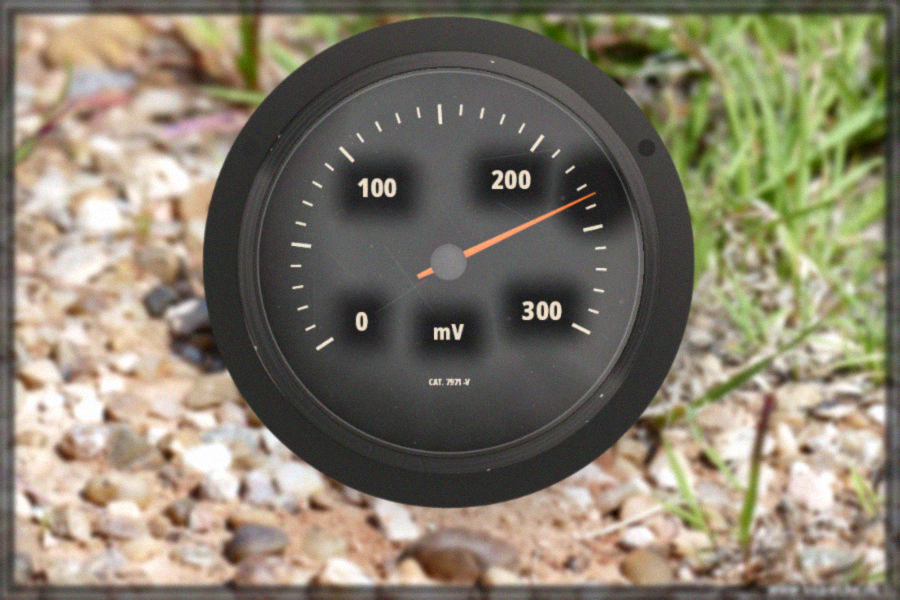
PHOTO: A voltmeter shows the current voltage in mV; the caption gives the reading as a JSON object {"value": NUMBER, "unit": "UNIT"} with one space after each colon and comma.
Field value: {"value": 235, "unit": "mV"}
